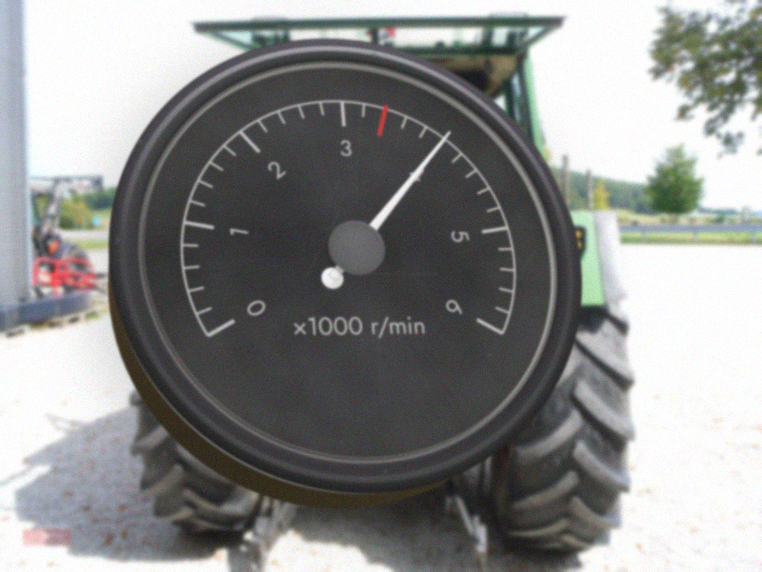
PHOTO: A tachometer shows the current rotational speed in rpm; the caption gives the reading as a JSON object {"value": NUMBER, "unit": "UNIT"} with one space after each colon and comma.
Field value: {"value": 4000, "unit": "rpm"}
